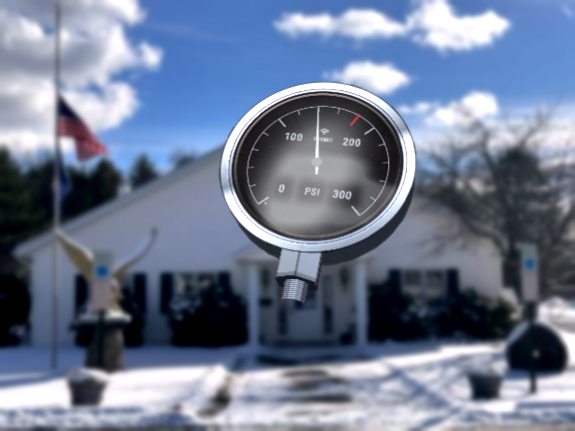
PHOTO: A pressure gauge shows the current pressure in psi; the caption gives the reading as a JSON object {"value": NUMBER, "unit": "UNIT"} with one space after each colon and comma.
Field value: {"value": 140, "unit": "psi"}
